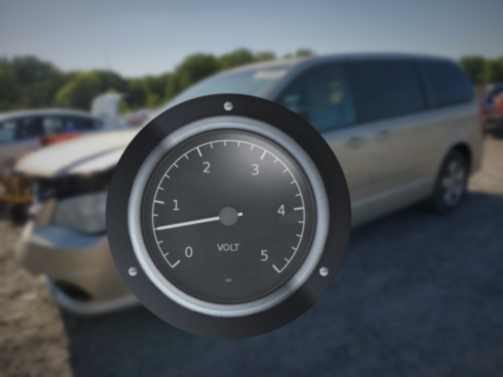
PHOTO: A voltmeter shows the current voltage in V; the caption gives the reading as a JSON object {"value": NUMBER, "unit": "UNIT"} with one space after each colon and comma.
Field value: {"value": 0.6, "unit": "V"}
